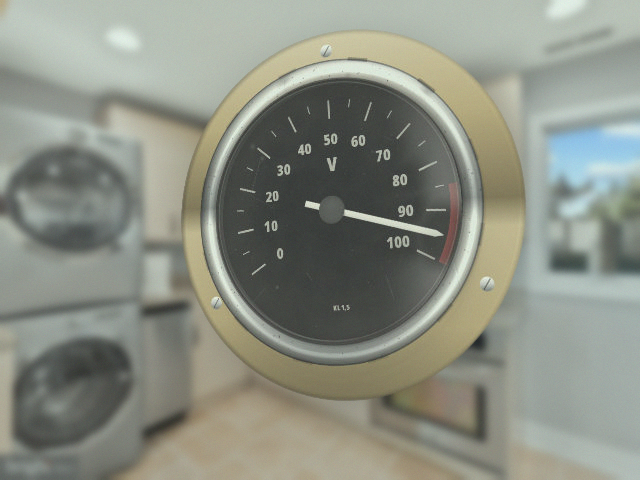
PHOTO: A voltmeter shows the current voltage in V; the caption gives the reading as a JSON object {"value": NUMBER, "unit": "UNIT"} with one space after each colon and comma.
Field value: {"value": 95, "unit": "V"}
